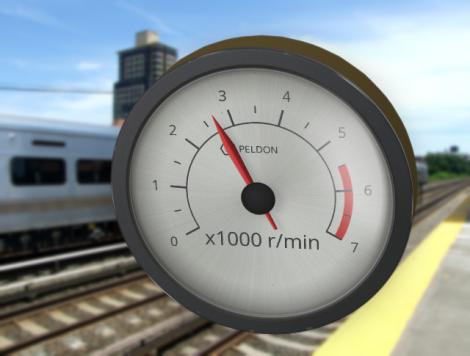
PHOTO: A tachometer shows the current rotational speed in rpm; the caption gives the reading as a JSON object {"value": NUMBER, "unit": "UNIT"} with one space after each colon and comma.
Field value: {"value": 2750, "unit": "rpm"}
